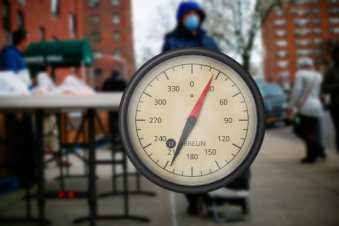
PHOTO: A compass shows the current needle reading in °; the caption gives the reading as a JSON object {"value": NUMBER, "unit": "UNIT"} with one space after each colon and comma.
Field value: {"value": 25, "unit": "°"}
